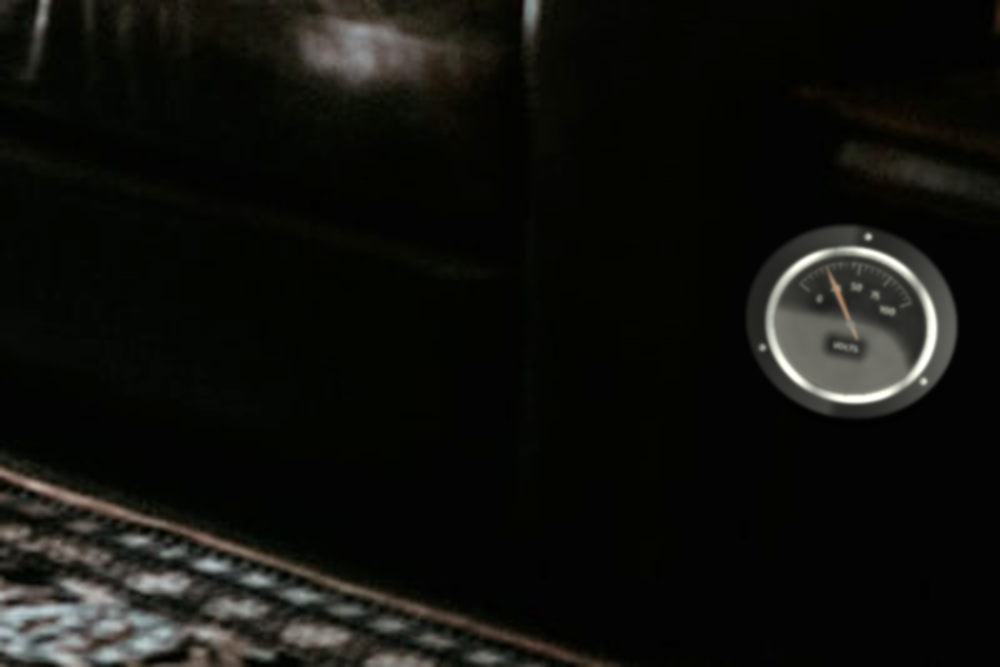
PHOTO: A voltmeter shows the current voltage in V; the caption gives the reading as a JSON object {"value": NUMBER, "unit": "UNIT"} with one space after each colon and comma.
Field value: {"value": 25, "unit": "V"}
